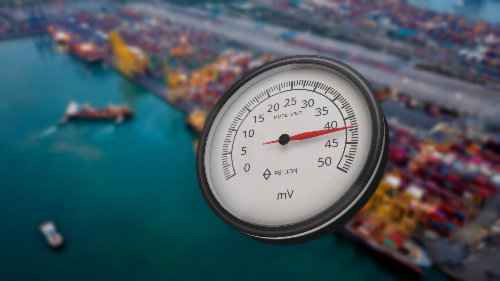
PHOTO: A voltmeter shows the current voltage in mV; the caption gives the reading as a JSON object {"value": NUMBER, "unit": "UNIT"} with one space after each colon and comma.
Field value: {"value": 42.5, "unit": "mV"}
